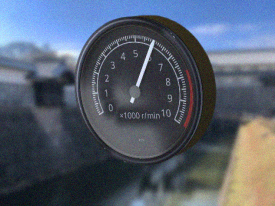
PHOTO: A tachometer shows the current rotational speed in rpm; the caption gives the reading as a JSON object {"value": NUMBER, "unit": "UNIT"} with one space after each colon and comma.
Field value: {"value": 6000, "unit": "rpm"}
